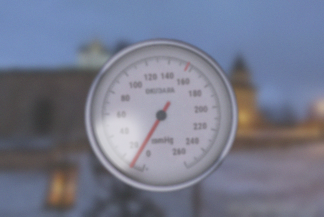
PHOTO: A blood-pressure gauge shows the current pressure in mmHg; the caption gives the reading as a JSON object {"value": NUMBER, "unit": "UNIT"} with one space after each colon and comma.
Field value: {"value": 10, "unit": "mmHg"}
